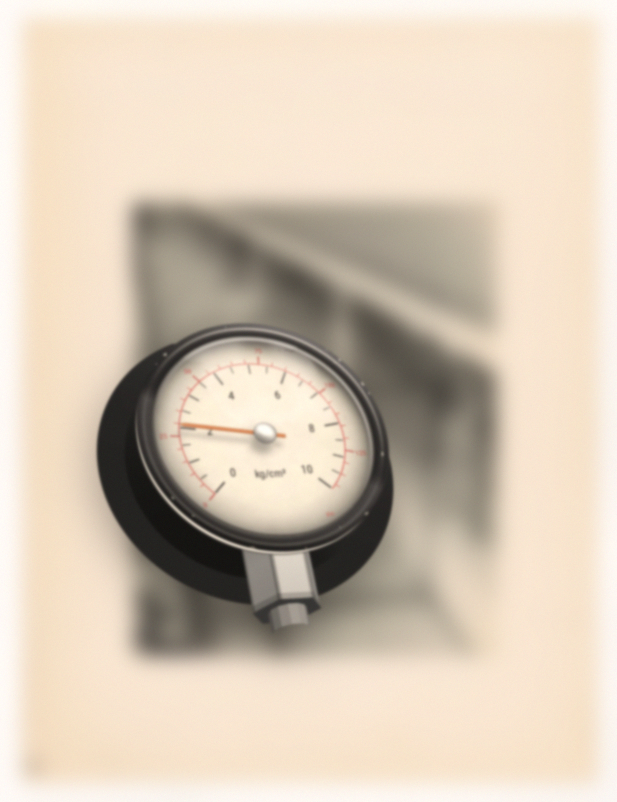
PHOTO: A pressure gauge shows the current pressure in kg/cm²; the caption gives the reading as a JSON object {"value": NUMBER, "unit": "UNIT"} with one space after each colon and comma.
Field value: {"value": 2, "unit": "kg/cm²"}
